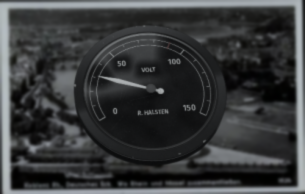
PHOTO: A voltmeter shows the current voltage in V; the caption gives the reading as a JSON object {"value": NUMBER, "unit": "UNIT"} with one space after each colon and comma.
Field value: {"value": 30, "unit": "V"}
